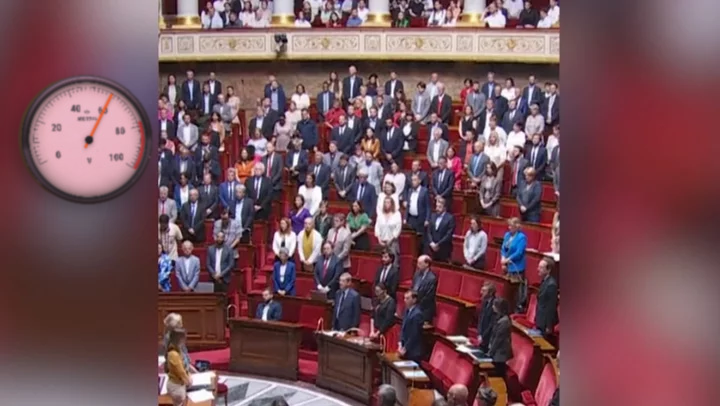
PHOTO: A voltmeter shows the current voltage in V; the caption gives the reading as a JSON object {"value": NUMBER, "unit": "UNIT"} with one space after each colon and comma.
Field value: {"value": 60, "unit": "V"}
